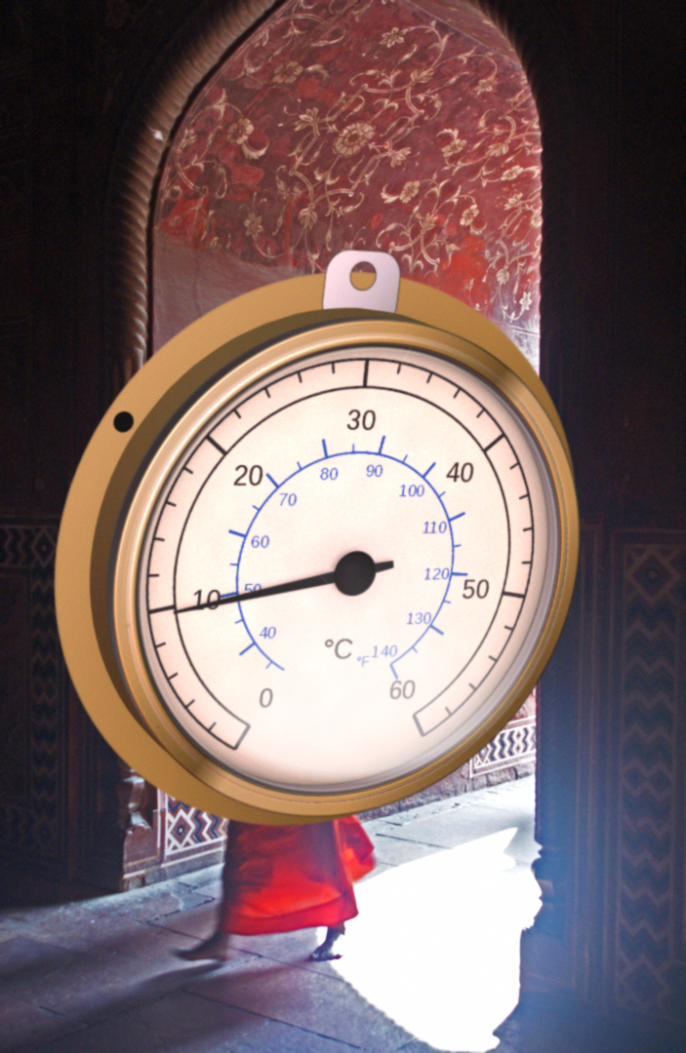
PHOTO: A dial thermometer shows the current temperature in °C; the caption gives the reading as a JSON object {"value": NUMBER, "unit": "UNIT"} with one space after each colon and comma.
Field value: {"value": 10, "unit": "°C"}
